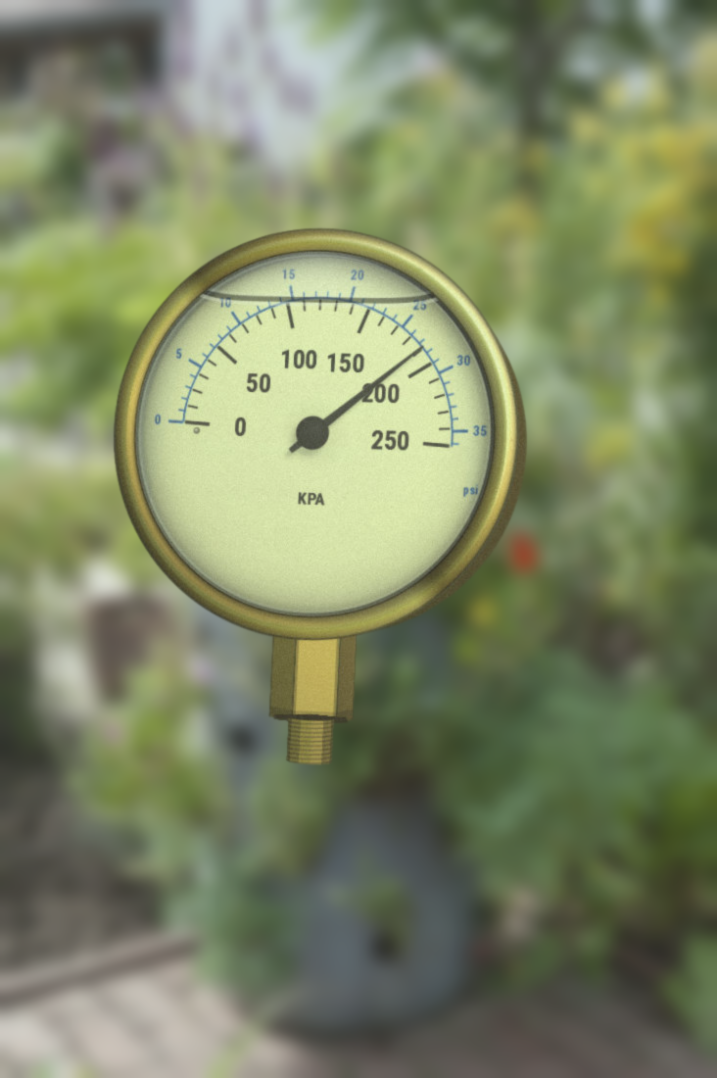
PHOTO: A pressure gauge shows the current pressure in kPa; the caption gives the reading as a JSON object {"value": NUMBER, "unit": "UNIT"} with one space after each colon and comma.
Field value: {"value": 190, "unit": "kPa"}
